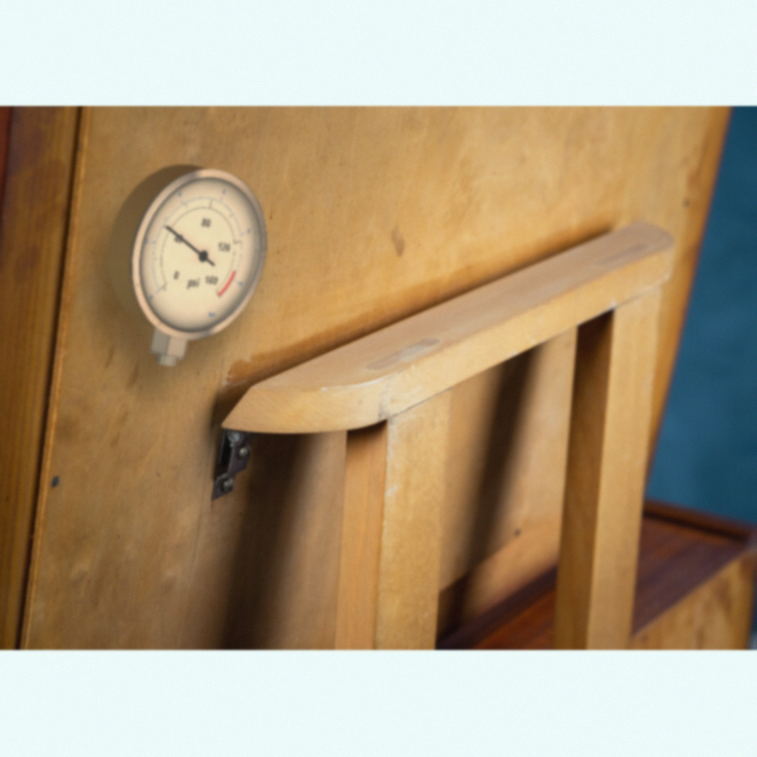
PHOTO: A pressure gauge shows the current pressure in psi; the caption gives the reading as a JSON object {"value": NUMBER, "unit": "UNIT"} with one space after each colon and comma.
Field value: {"value": 40, "unit": "psi"}
